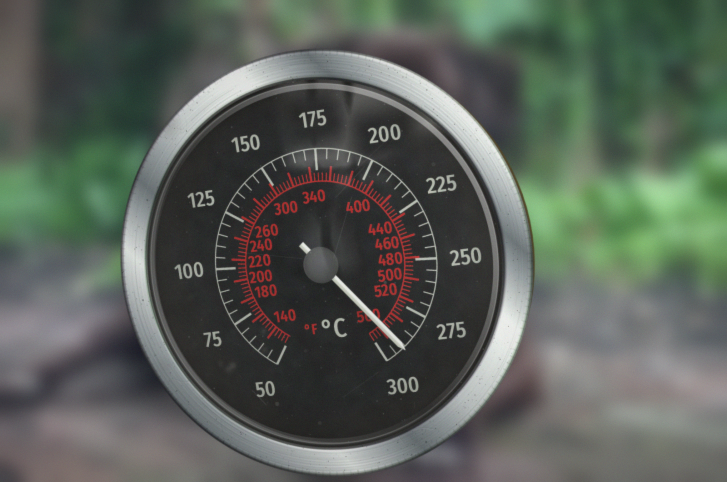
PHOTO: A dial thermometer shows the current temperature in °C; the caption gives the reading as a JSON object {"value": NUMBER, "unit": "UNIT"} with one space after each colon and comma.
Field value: {"value": 290, "unit": "°C"}
